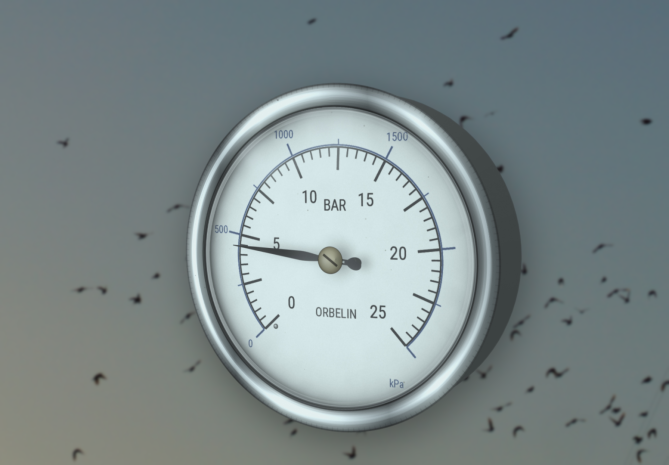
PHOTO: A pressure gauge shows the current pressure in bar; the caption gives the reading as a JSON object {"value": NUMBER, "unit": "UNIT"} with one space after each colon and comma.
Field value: {"value": 4.5, "unit": "bar"}
